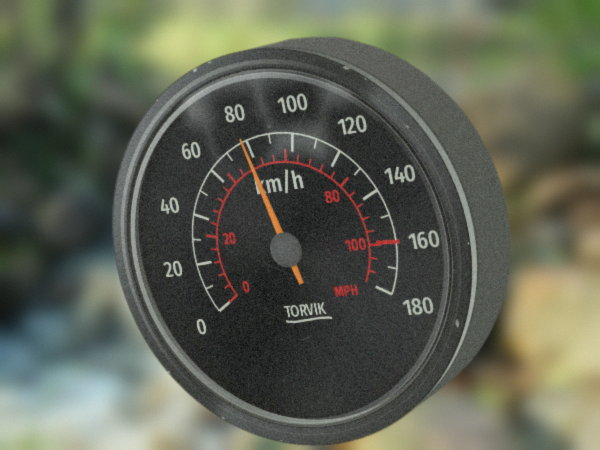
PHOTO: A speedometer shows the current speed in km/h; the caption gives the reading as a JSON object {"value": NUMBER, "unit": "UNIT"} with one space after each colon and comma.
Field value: {"value": 80, "unit": "km/h"}
